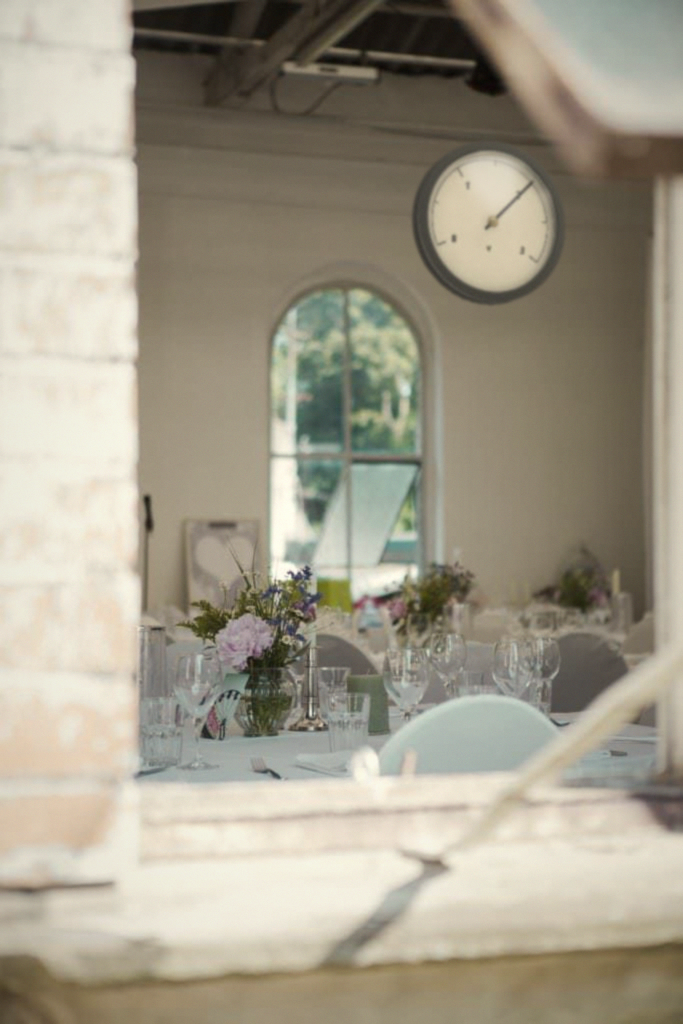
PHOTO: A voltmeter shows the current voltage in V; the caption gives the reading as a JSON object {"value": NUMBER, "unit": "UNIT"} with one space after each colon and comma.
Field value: {"value": 2, "unit": "V"}
